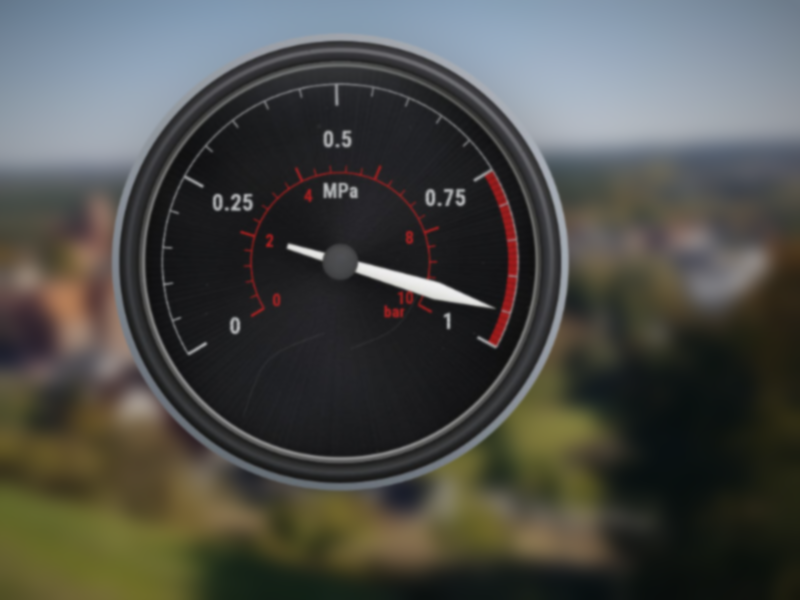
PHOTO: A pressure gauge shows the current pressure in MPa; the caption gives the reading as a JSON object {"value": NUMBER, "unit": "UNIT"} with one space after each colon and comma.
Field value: {"value": 0.95, "unit": "MPa"}
